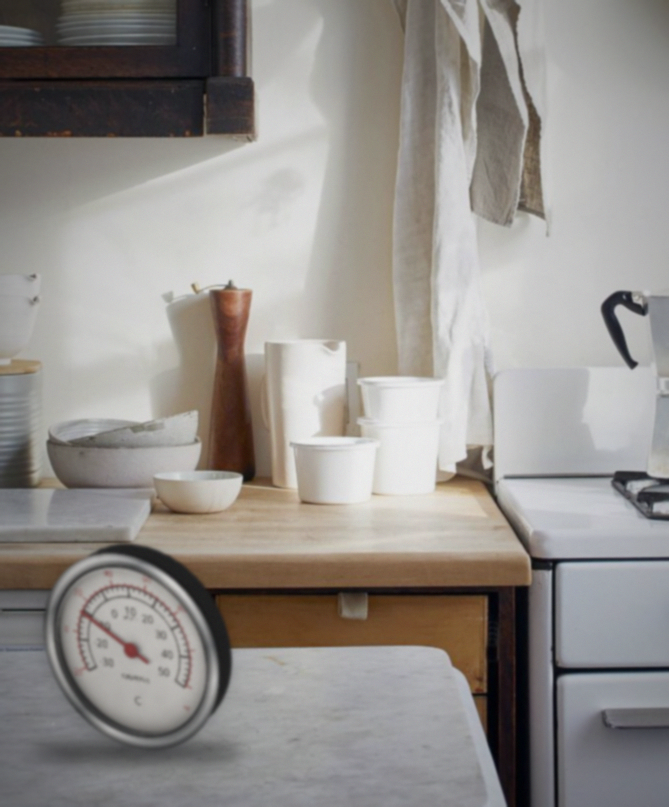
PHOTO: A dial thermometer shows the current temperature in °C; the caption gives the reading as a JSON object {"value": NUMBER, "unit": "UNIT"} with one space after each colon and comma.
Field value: {"value": -10, "unit": "°C"}
